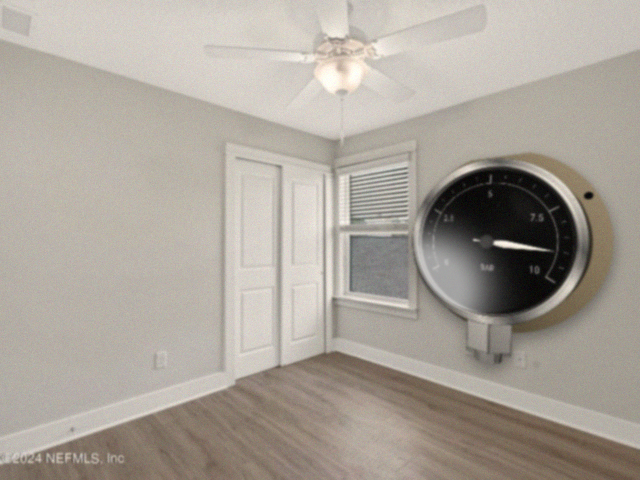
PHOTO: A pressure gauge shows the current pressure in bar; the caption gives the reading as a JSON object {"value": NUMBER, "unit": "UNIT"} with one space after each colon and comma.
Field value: {"value": 9, "unit": "bar"}
